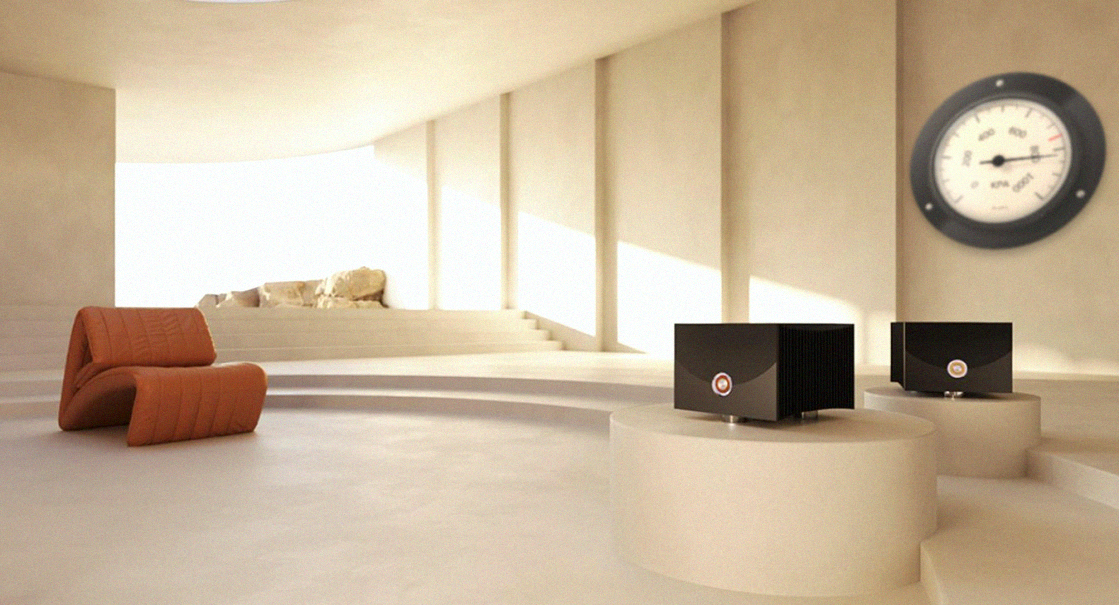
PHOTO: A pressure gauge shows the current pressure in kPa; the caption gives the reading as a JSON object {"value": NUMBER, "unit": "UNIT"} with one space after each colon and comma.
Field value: {"value": 825, "unit": "kPa"}
